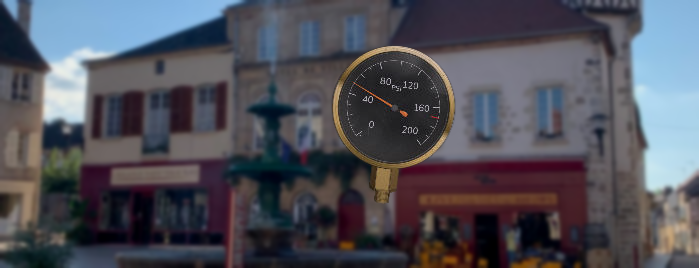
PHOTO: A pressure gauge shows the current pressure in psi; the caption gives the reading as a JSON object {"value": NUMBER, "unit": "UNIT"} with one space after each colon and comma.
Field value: {"value": 50, "unit": "psi"}
